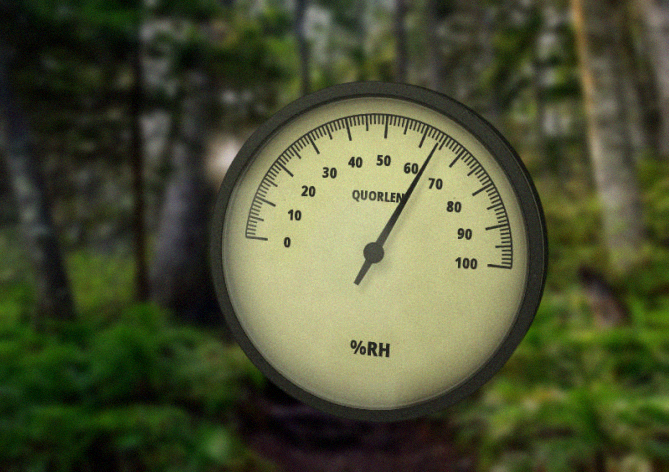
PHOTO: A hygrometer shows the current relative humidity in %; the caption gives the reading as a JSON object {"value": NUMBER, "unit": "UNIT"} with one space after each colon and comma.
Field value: {"value": 64, "unit": "%"}
